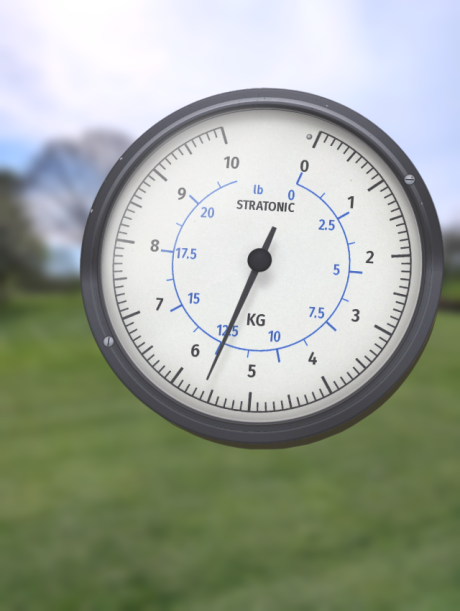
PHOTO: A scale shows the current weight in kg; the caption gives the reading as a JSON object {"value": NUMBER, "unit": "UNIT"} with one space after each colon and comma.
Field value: {"value": 5.6, "unit": "kg"}
